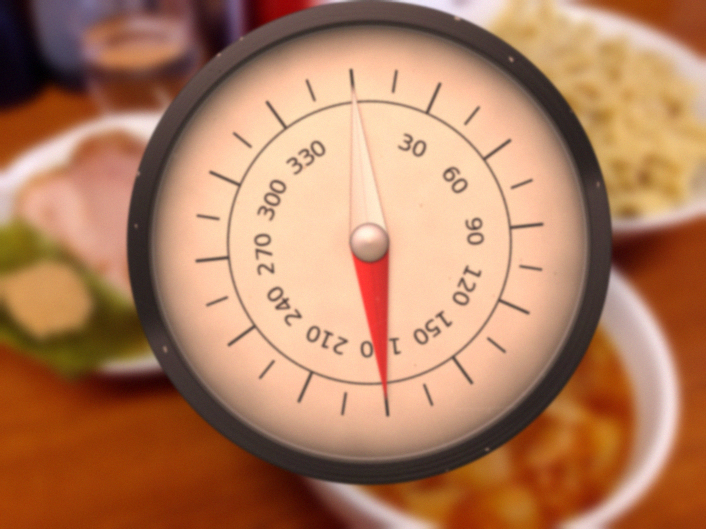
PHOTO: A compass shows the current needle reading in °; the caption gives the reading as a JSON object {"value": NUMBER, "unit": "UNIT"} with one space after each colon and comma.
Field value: {"value": 180, "unit": "°"}
